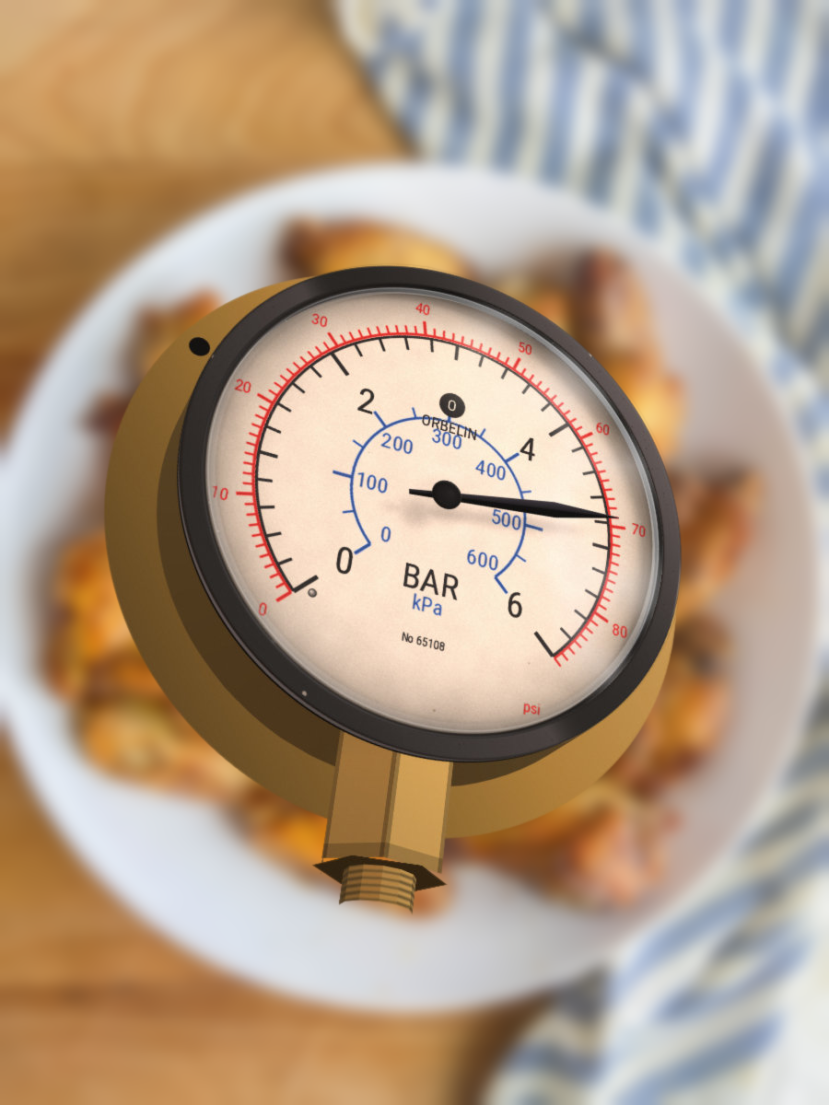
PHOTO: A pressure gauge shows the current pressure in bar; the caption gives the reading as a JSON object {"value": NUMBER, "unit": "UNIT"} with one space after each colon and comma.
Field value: {"value": 4.8, "unit": "bar"}
